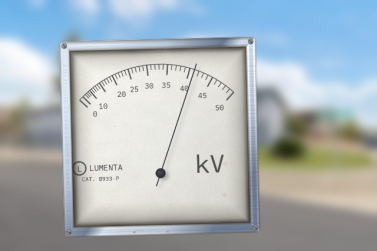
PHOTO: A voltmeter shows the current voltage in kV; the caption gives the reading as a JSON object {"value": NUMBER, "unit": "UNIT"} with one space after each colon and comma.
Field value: {"value": 41, "unit": "kV"}
